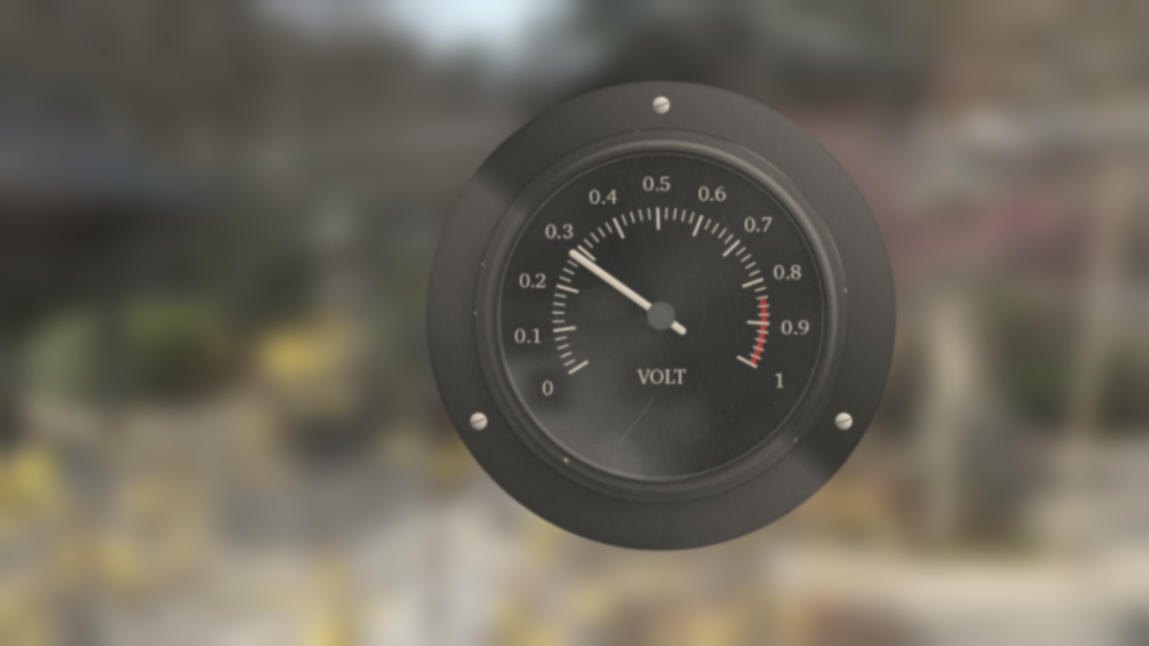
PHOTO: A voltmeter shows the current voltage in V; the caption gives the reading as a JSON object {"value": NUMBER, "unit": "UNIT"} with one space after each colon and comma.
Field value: {"value": 0.28, "unit": "V"}
